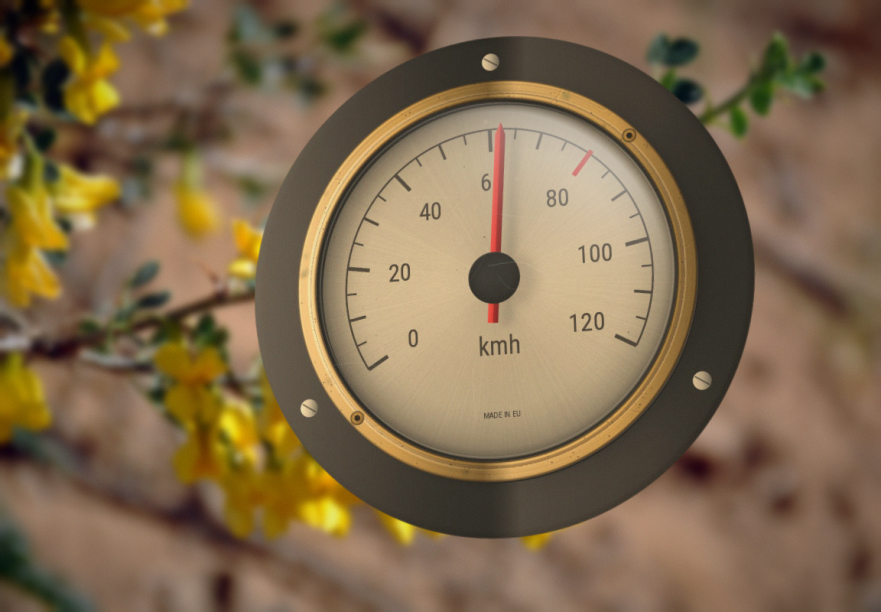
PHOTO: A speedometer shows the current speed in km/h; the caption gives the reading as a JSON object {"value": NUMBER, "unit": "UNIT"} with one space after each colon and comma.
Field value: {"value": 62.5, "unit": "km/h"}
